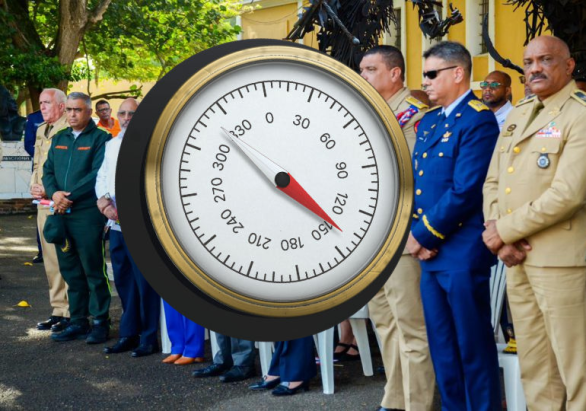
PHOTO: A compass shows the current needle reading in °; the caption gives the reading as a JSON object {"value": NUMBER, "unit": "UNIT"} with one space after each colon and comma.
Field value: {"value": 140, "unit": "°"}
